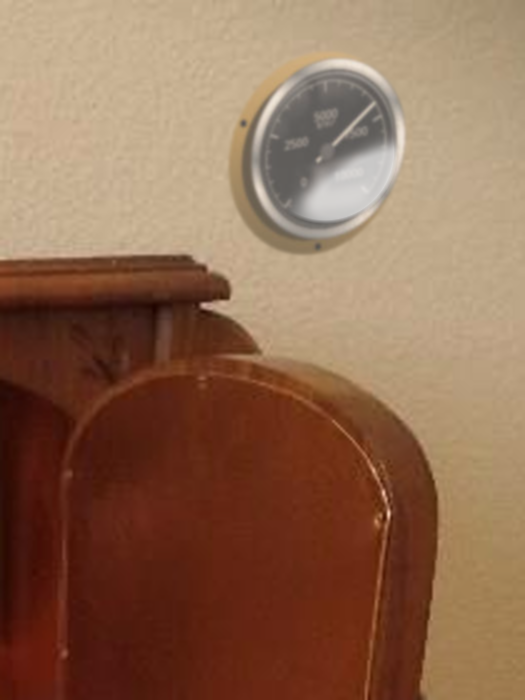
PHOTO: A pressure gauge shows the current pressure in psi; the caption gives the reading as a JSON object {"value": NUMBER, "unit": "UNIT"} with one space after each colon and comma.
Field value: {"value": 7000, "unit": "psi"}
